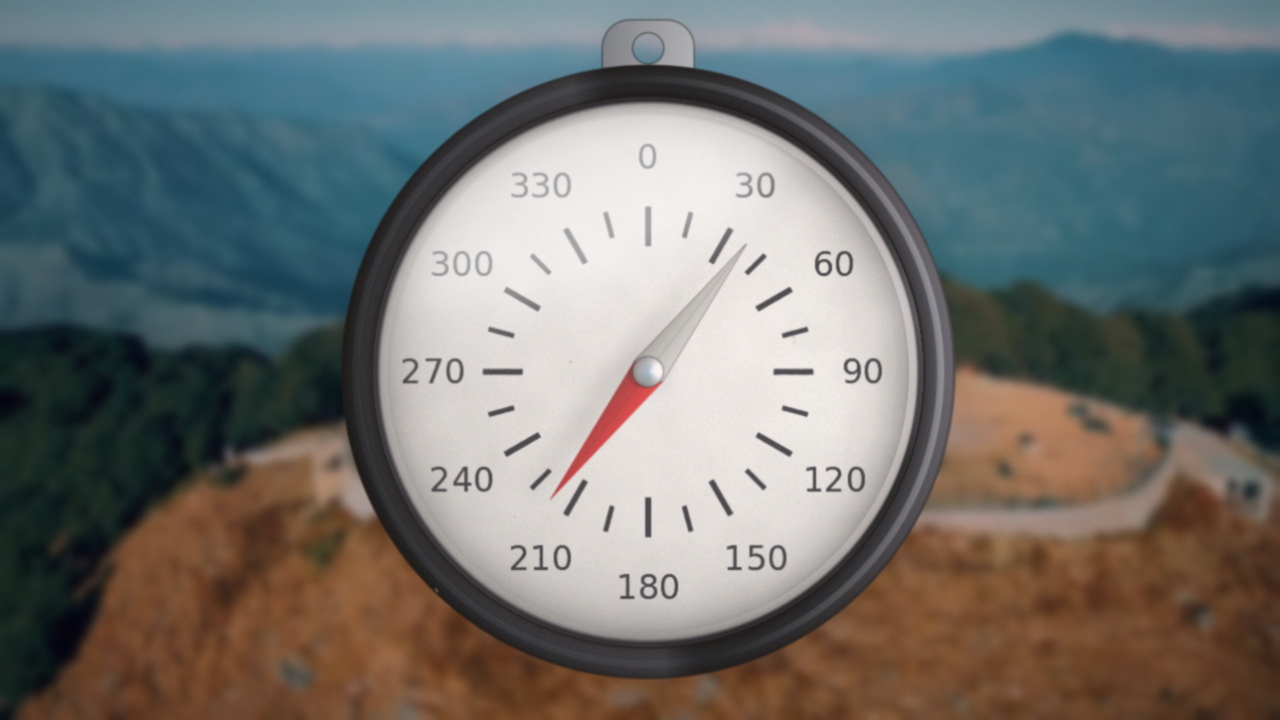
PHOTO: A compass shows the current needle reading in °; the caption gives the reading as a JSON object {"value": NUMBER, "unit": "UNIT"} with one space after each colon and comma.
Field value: {"value": 217.5, "unit": "°"}
